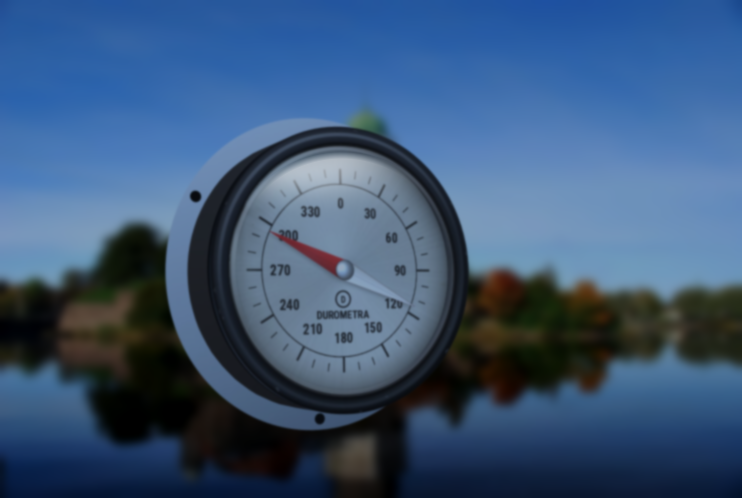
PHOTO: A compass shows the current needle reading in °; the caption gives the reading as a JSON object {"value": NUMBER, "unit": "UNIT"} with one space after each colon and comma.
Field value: {"value": 295, "unit": "°"}
